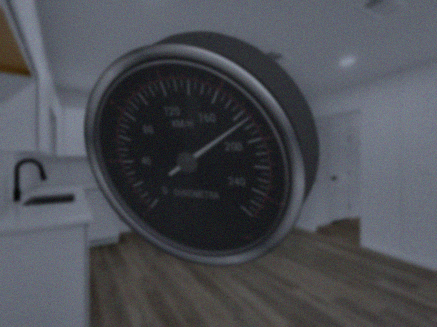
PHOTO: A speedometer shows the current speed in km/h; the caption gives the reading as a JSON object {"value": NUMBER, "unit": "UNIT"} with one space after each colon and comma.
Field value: {"value": 185, "unit": "km/h"}
